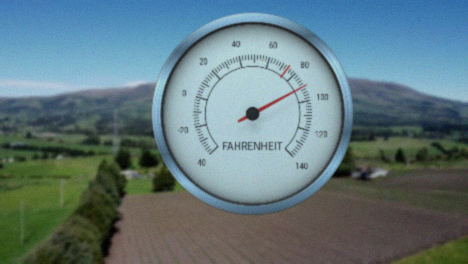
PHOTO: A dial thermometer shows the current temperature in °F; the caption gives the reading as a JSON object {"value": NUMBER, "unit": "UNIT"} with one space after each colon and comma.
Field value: {"value": 90, "unit": "°F"}
